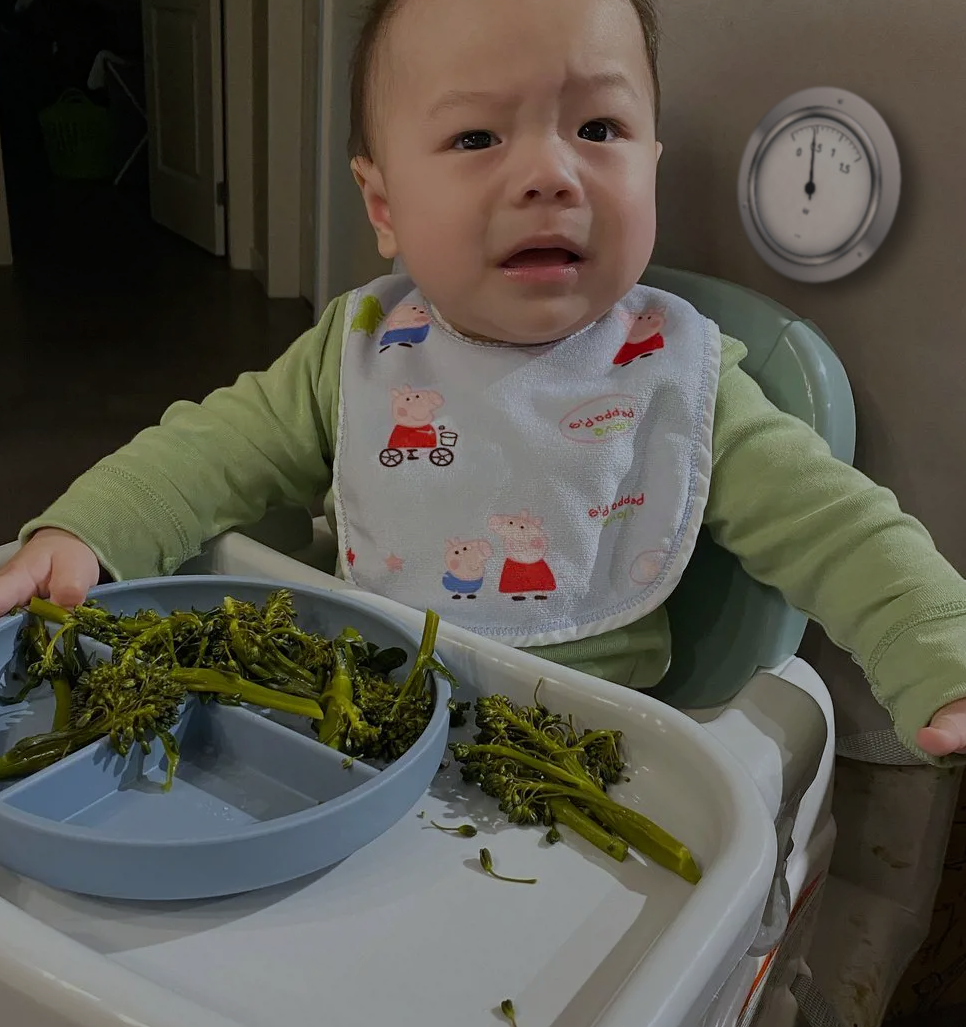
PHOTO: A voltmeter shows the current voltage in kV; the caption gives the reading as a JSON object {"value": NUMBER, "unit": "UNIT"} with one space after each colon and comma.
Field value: {"value": 0.5, "unit": "kV"}
